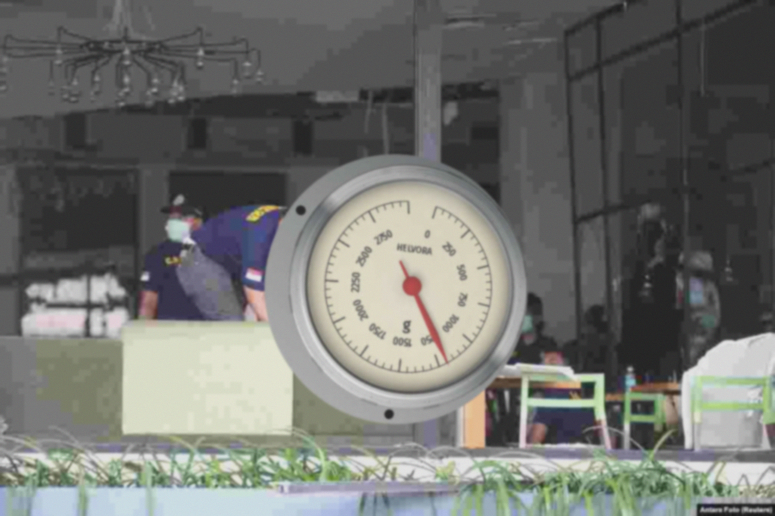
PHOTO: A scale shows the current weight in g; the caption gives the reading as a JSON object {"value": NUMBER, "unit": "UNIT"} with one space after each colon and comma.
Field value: {"value": 1200, "unit": "g"}
